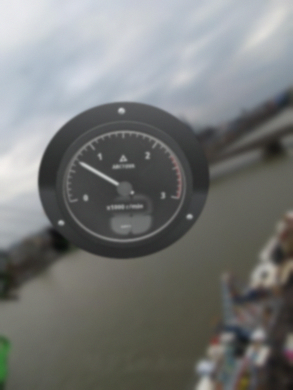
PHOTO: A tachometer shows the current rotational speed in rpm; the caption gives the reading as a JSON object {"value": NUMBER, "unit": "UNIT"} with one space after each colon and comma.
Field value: {"value": 700, "unit": "rpm"}
